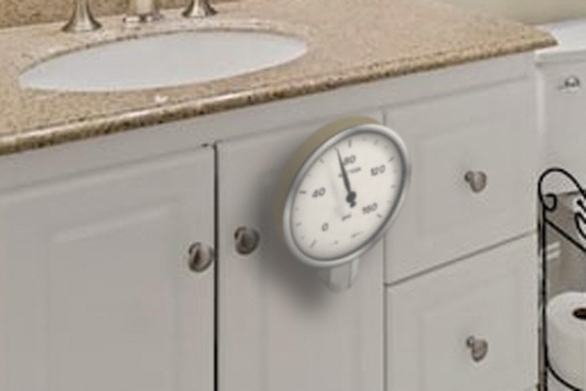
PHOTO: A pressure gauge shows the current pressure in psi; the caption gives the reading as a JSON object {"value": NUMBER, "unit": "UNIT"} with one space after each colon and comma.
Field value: {"value": 70, "unit": "psi"}
